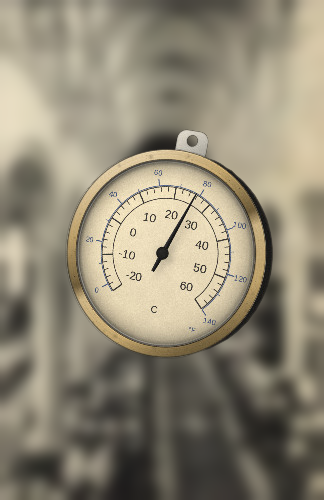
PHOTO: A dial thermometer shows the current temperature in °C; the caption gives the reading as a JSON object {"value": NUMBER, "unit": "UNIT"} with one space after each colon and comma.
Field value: {"value": 26, "unit": "°C"}
